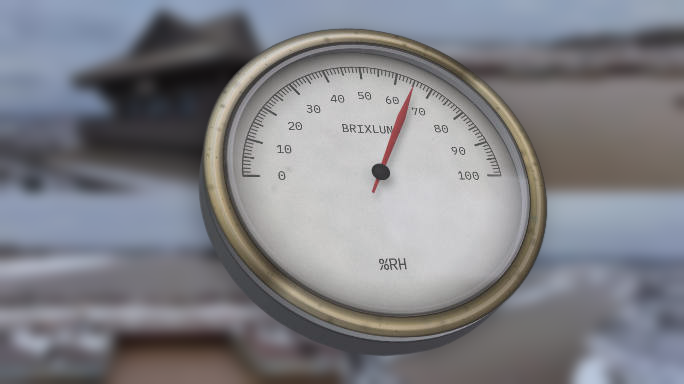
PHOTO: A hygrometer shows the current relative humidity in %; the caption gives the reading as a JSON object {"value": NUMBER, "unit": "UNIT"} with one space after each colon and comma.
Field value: {"value": 65, "unit": "%"}
